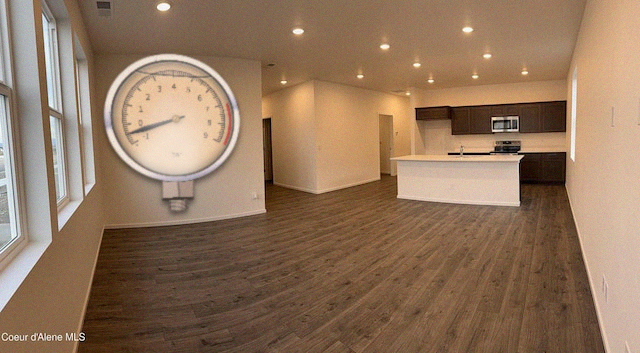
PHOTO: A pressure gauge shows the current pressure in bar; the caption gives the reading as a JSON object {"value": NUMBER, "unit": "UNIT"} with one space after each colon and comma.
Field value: {"value": -0.5, "unit": "bar"}
